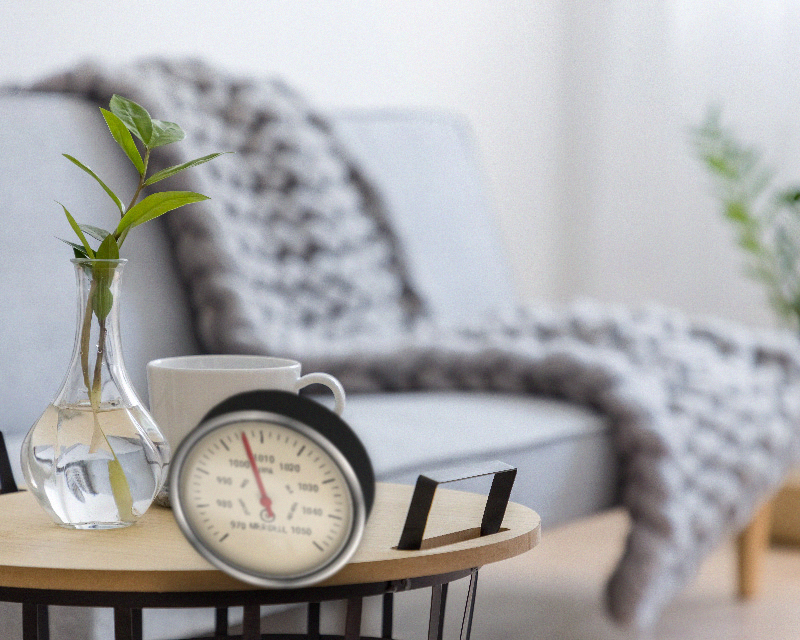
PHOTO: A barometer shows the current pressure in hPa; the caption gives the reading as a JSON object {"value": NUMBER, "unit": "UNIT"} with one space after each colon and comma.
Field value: {"value": 1006, "unit": "hPa"}
